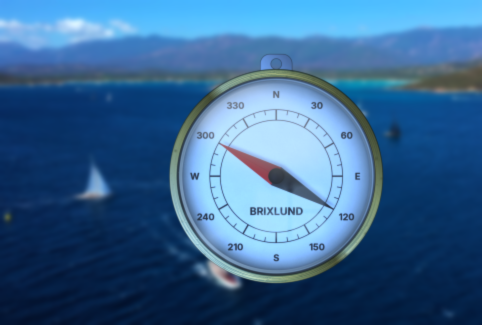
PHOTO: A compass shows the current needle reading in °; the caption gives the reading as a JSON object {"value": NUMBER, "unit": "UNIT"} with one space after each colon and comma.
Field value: {"value": 300, "unit": "°"}
